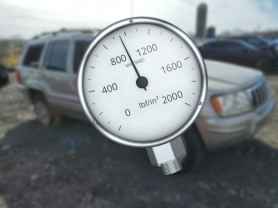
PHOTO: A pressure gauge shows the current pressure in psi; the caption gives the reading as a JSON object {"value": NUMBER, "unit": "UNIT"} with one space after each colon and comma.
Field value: {"value": 950, "unit": "psi"}
